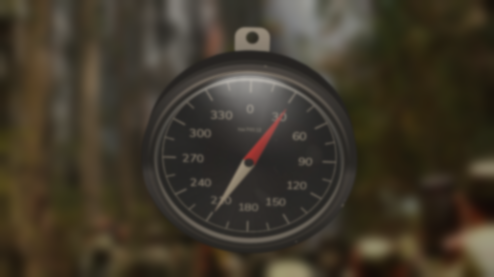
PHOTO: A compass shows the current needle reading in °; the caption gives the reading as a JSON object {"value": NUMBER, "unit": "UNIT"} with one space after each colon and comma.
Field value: {"value": 30, "unit": "°"}
